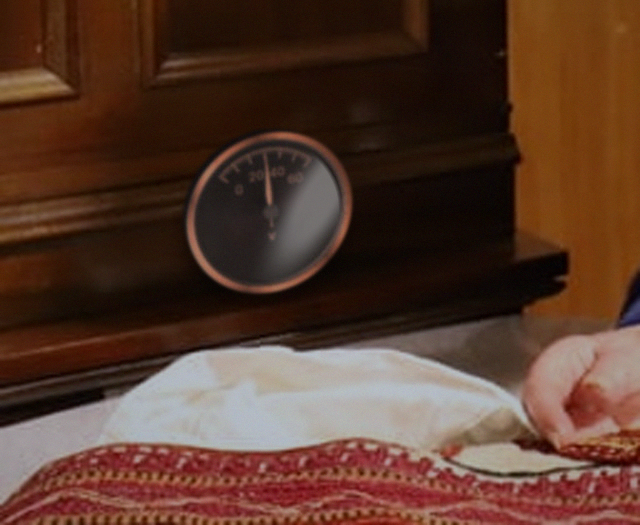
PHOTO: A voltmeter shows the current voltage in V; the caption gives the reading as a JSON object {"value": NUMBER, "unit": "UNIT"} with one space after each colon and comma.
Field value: {"value": 30, "unit": "V"}
